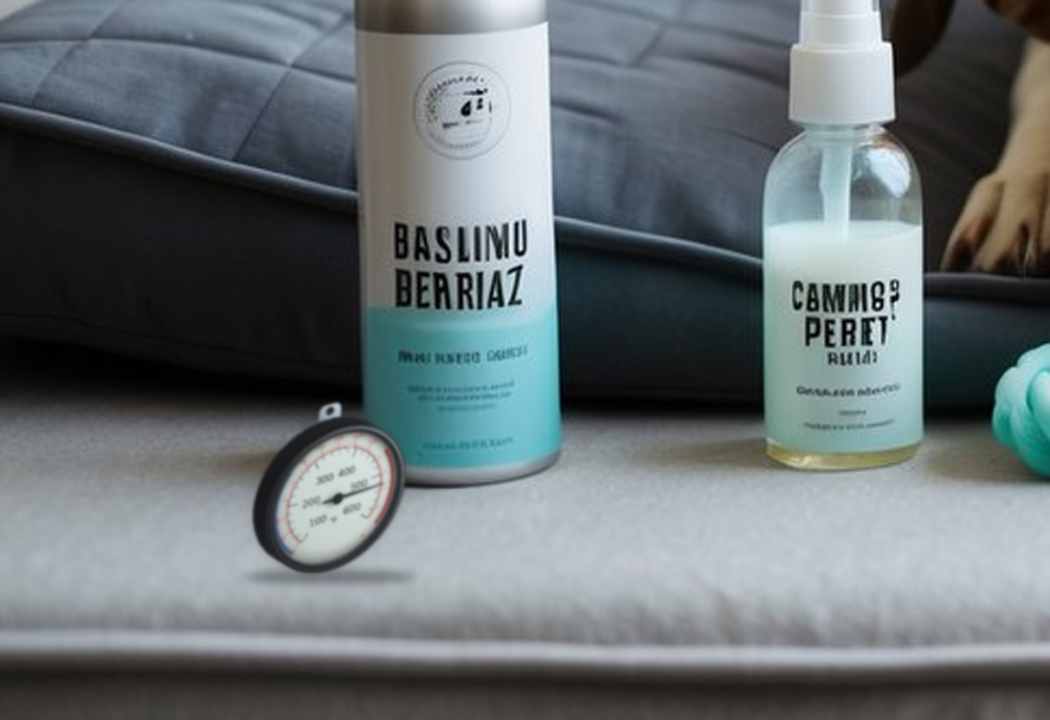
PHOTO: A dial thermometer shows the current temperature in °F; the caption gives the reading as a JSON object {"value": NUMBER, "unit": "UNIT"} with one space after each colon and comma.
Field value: {"value": 520, "unit": "°F"}
